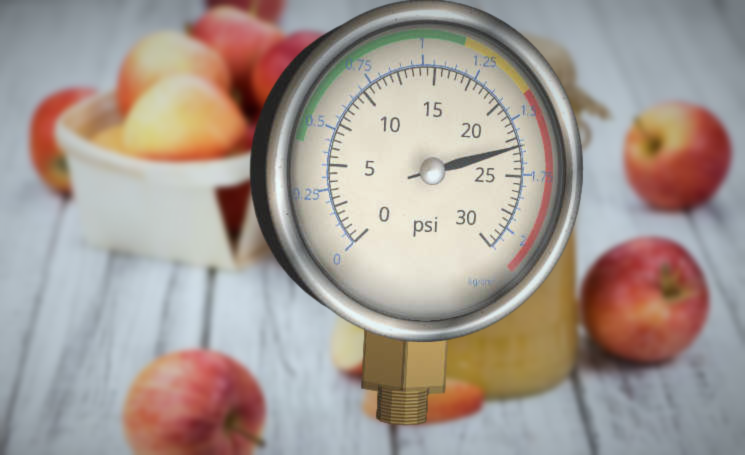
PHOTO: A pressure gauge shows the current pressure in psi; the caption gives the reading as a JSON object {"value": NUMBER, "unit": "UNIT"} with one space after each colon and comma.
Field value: {"value": 23, "unit": "psi"}
